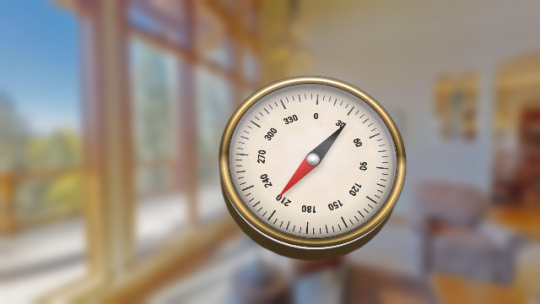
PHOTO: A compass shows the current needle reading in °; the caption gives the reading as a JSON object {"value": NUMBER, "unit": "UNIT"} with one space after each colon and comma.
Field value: {"value": 215, "unit": "°"}
